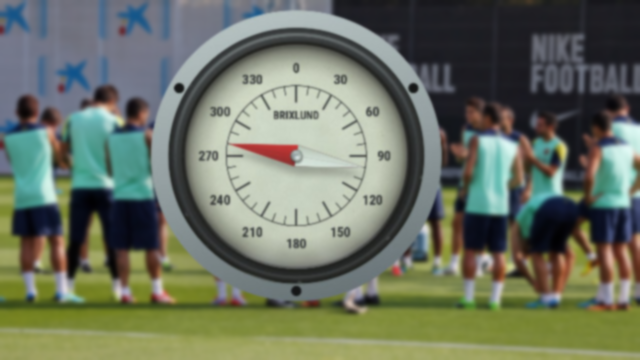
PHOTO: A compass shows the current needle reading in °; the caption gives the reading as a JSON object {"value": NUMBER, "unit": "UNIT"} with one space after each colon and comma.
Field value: {"value": 280, "unit": "°"}
